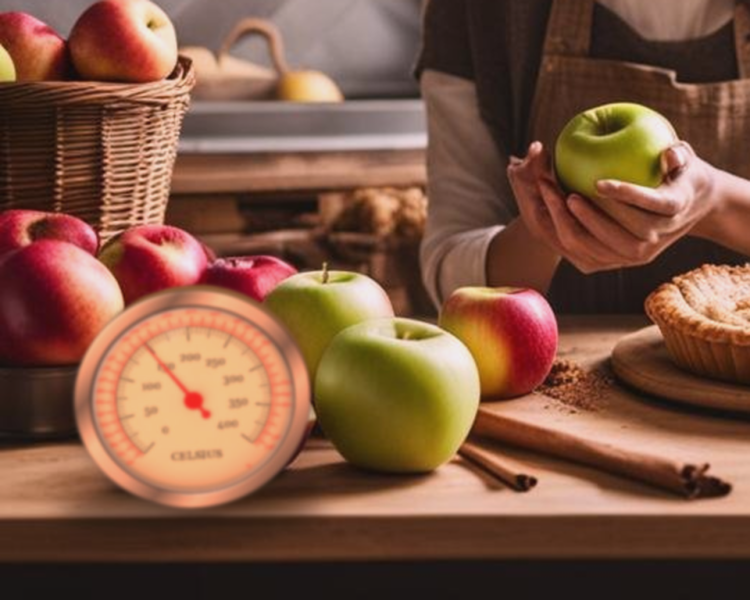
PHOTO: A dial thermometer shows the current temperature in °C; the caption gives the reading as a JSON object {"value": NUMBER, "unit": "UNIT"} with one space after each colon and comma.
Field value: {"value": 150, "unit": "°C"}
